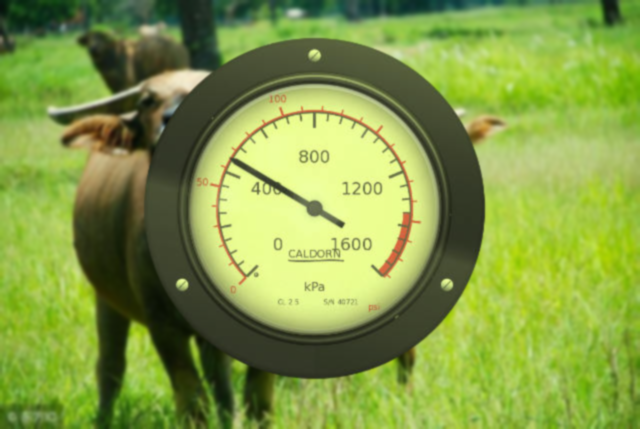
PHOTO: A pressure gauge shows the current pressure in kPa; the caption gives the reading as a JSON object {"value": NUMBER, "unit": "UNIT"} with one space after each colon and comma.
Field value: {"value": 450, "unit": "kPa"}
